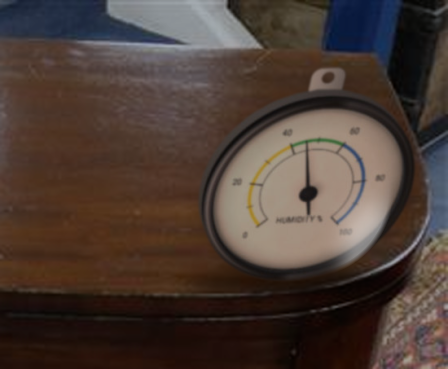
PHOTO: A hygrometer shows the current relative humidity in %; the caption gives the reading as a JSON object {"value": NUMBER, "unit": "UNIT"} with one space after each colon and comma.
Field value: {"value": 45, "unit": "%"}
